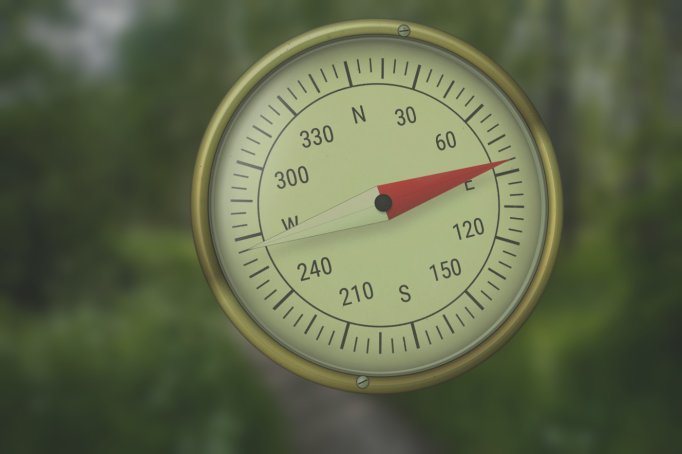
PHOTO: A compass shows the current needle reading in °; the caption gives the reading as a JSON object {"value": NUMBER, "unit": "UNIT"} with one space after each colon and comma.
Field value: {"value": 85, "unit": "°"}
